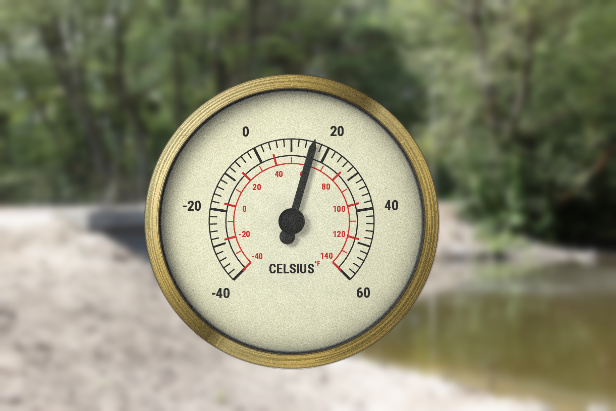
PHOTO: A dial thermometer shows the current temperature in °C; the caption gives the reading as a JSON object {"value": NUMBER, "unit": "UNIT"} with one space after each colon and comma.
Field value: {"value": 16, "unit": "°C"}
